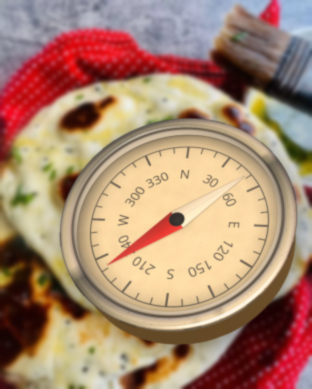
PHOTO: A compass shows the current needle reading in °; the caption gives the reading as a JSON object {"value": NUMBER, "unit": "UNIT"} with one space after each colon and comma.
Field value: {"value": 230, "unit": "°"}
